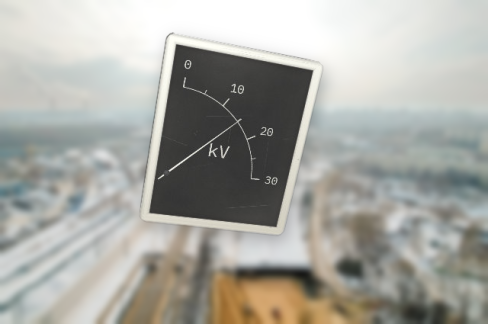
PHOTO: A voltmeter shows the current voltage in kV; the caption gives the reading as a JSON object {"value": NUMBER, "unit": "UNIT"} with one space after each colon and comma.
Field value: {"value": 15, "unit": "kV"}
